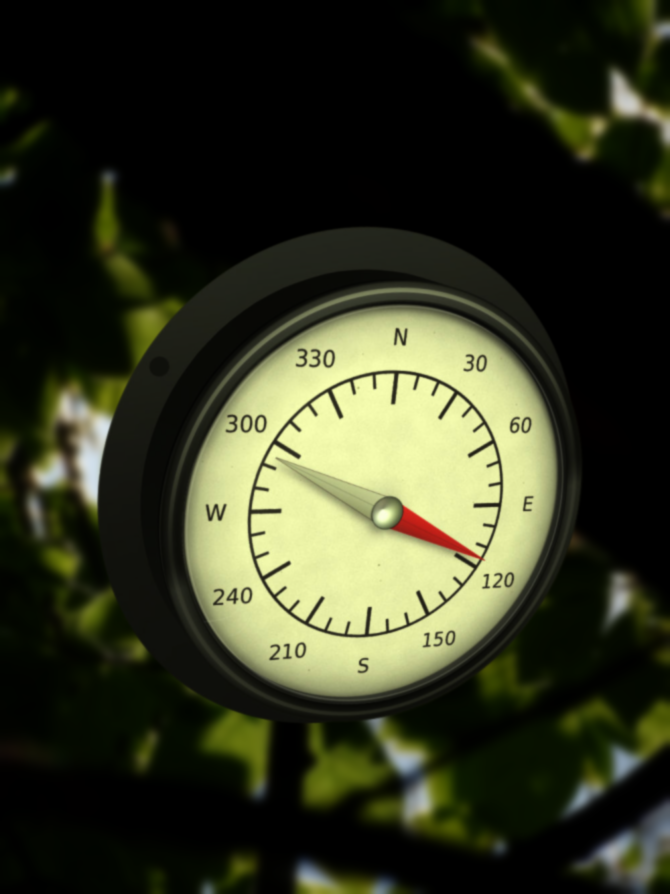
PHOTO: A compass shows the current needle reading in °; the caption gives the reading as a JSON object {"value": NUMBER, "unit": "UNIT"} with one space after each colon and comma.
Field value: {"value": 115, "unit": "°"}
